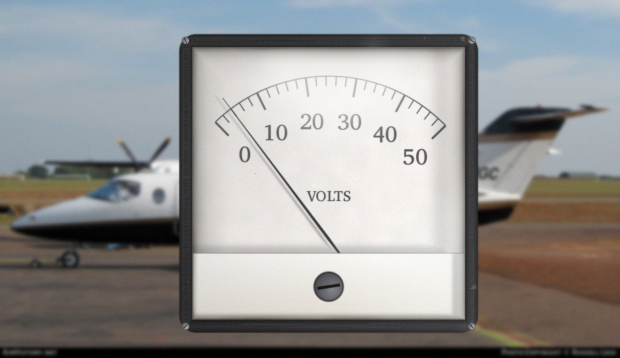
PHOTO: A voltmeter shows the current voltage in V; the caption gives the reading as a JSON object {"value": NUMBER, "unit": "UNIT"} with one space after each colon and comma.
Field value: {"value": 4, "unit": "V"}
